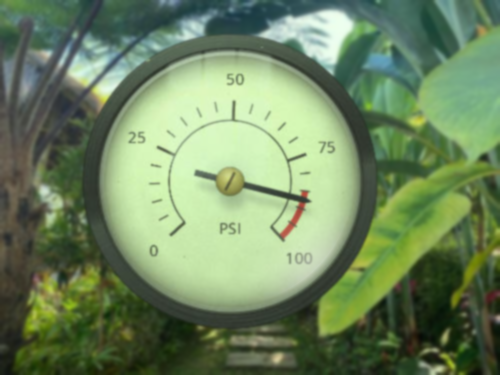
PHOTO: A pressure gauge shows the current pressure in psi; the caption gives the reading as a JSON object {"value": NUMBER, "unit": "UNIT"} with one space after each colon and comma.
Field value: {"value": 87.5, "unit": "psi"}
